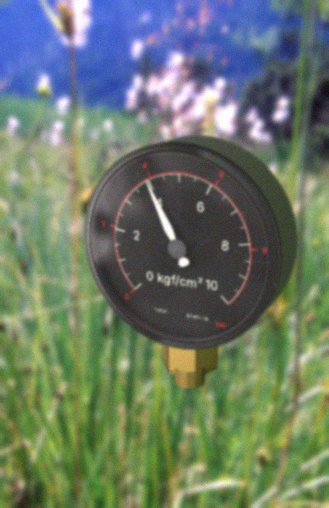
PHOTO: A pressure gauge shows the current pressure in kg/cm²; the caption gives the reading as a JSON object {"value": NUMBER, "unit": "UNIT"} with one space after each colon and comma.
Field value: {"value": 4, "unit": "kg/cm²"}
